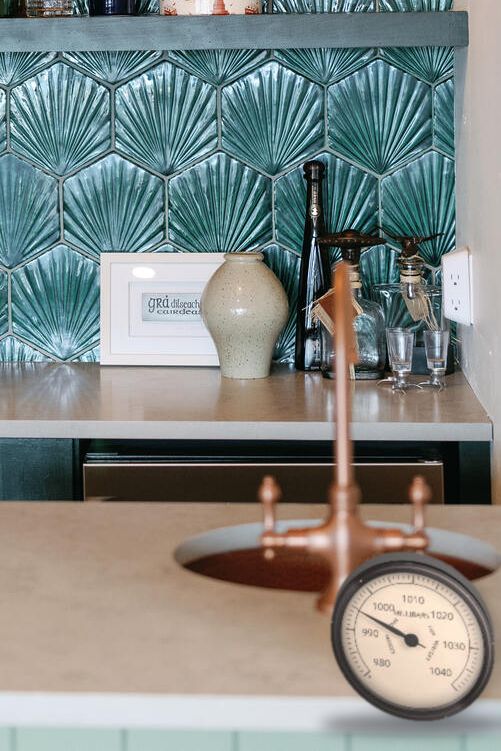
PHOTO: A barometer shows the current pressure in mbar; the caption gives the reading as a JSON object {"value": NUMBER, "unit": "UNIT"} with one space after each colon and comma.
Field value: {"value": 995, "unit": "mbar"}
